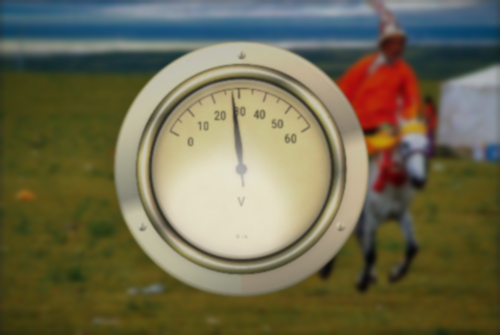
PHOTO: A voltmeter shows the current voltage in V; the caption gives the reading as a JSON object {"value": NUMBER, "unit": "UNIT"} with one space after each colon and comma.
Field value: {"value": 27.5, "unit": "V"}
